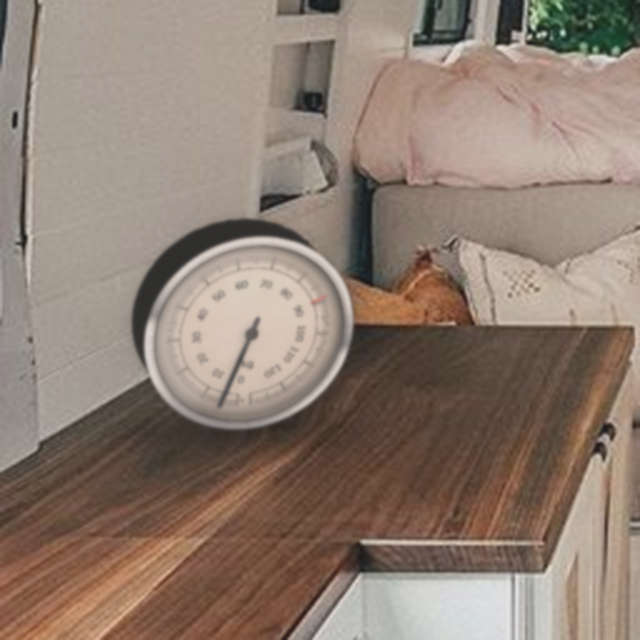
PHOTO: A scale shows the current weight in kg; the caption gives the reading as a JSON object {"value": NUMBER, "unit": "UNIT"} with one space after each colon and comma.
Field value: {"value": 5, "unit": "kg"}
